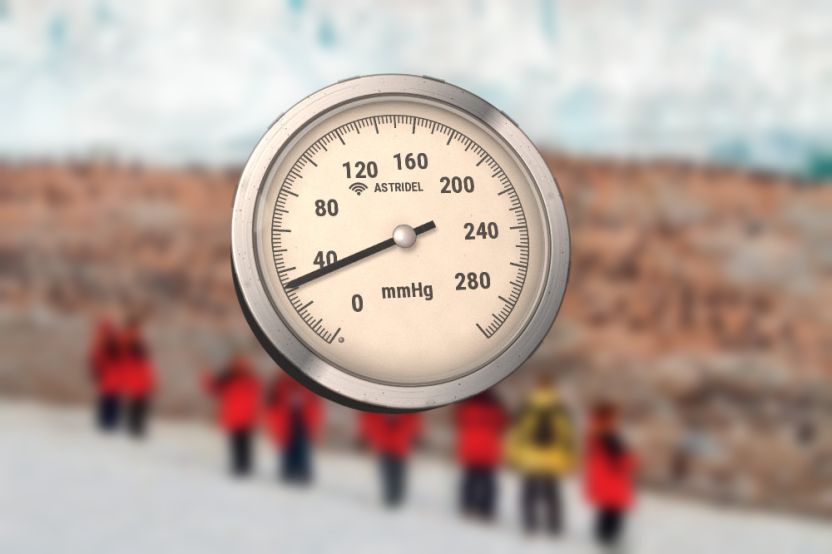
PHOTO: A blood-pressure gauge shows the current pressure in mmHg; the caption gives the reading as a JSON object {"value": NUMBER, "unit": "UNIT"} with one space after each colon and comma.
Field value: {"value": 32, "unit": "mmHg"}
